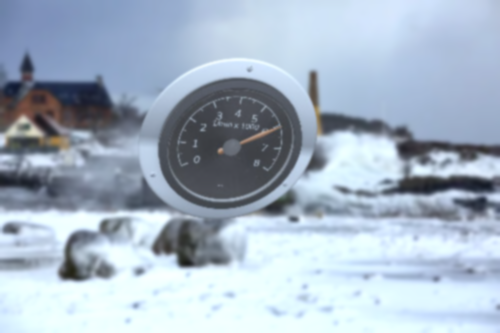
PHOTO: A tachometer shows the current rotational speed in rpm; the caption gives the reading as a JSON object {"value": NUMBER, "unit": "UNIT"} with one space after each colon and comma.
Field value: {"value": 6000, "unit": "rpm"}
